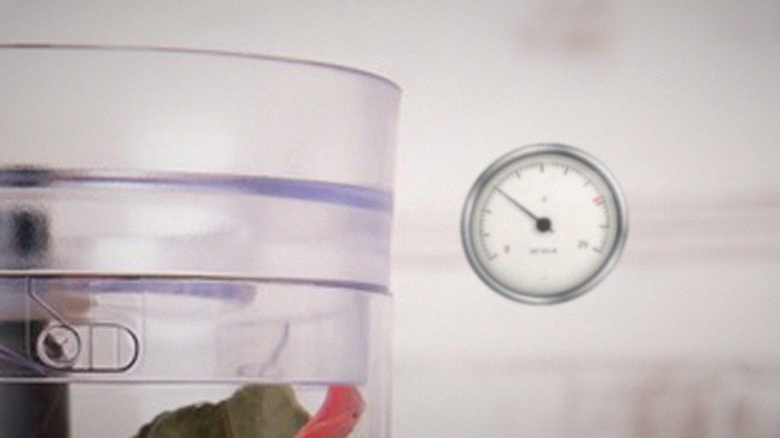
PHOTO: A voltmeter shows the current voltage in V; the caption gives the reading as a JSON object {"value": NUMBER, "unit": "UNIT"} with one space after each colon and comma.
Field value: {"value": 7.5, "unit": "V"}
